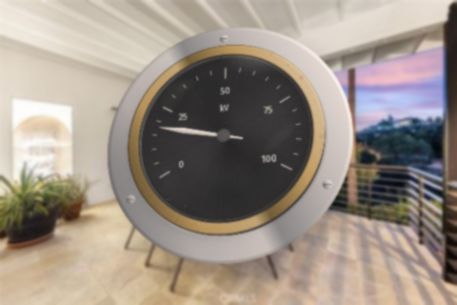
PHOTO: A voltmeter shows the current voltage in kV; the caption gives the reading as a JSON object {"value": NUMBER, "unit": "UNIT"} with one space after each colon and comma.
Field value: {"value": 17.5, "unit": "kV"}
